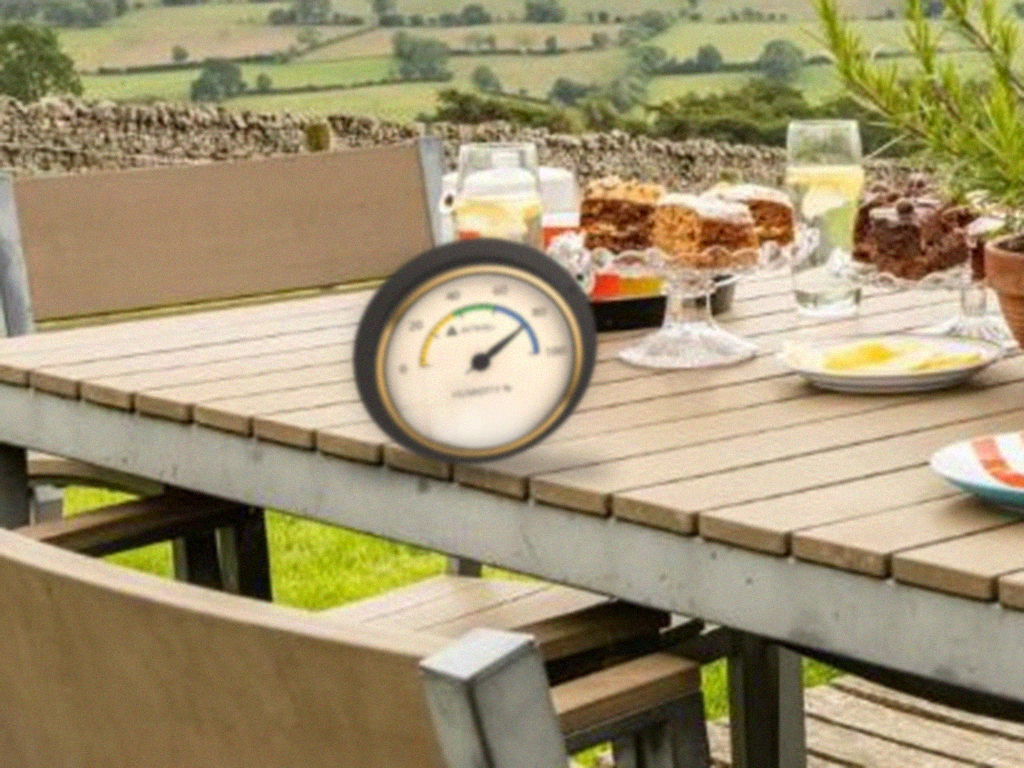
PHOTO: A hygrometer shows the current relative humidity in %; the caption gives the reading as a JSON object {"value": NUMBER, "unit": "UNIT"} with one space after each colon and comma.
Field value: {"value": 80, "unit": "%"}
